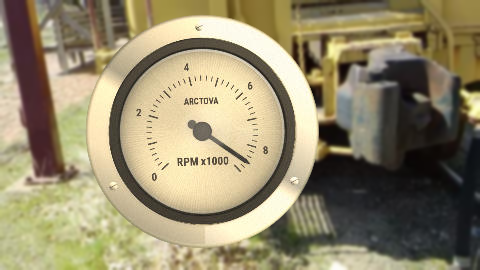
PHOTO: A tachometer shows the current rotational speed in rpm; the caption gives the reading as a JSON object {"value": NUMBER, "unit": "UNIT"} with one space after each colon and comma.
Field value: {"value": 8600, "unit": "rpm"}
